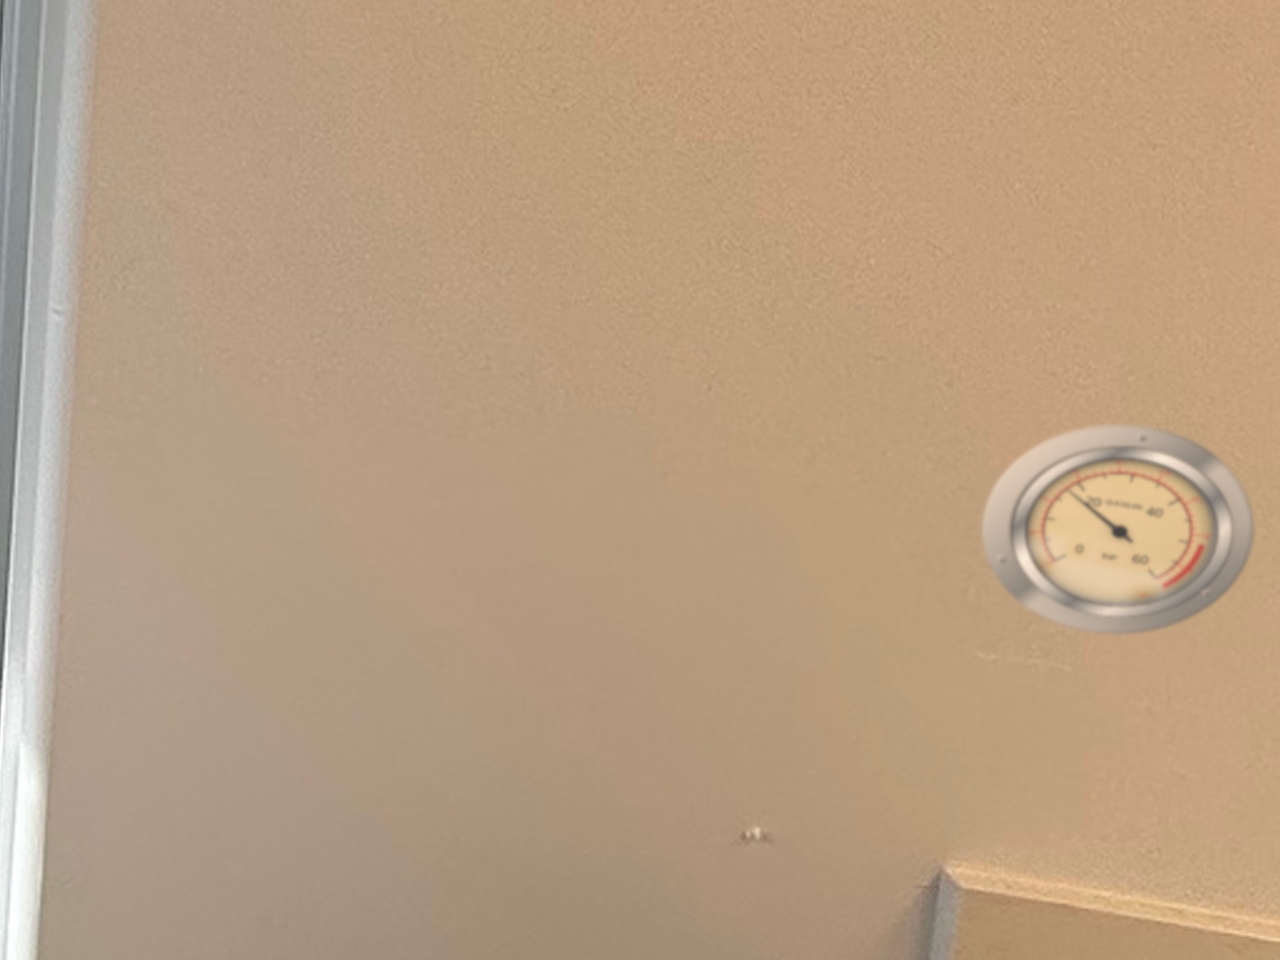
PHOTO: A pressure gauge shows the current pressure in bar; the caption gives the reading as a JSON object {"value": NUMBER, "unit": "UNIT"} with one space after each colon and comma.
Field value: {"value": 17.5, "unit": "bar"}
